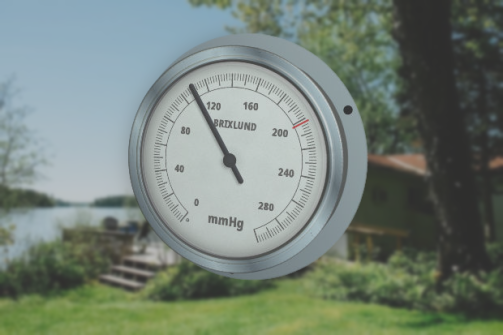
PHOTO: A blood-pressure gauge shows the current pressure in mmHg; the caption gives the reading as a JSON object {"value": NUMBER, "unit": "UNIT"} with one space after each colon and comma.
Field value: {"value": 110, "unit": "mmHg"}
